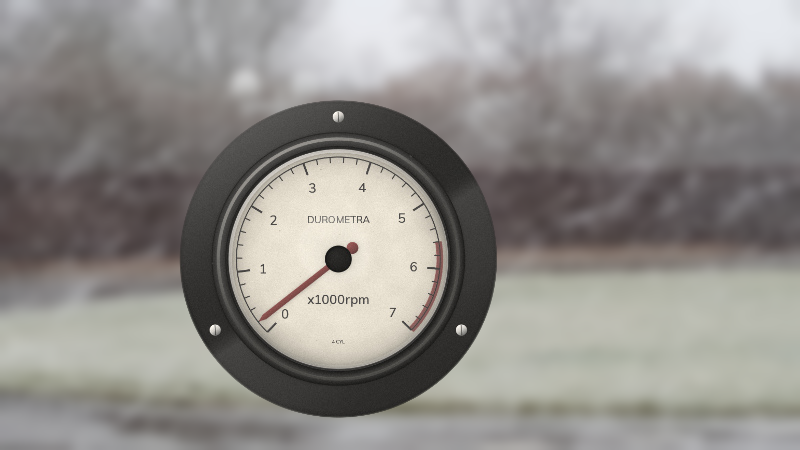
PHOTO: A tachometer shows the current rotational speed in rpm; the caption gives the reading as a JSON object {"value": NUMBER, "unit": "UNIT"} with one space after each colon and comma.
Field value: {"value": 200, "unit": "rpm"}
